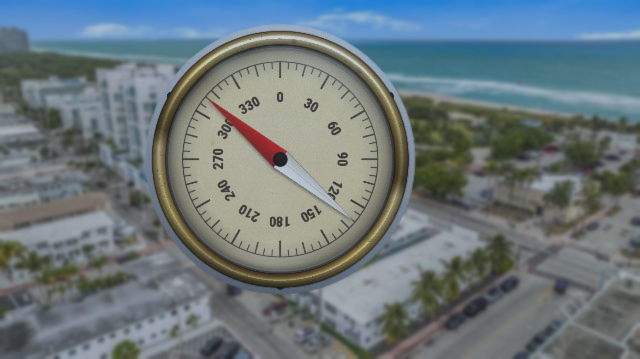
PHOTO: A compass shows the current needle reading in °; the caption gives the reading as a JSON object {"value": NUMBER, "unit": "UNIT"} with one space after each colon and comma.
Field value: {"value": 310, "unit": "°"}
